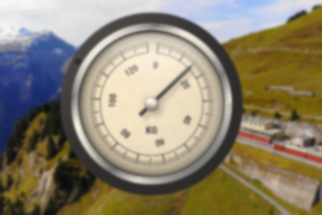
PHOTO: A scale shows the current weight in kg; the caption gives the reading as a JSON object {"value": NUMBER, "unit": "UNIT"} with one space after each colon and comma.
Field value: {"value": 15, "unit": "kg"}
